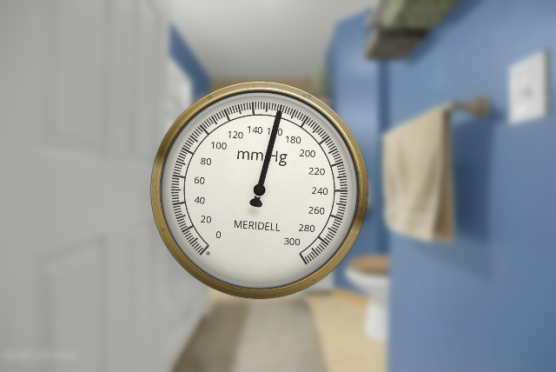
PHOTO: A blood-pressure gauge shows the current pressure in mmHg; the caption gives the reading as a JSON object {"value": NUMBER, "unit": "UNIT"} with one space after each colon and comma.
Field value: {"value": 160, "unit": "mmHg"}
